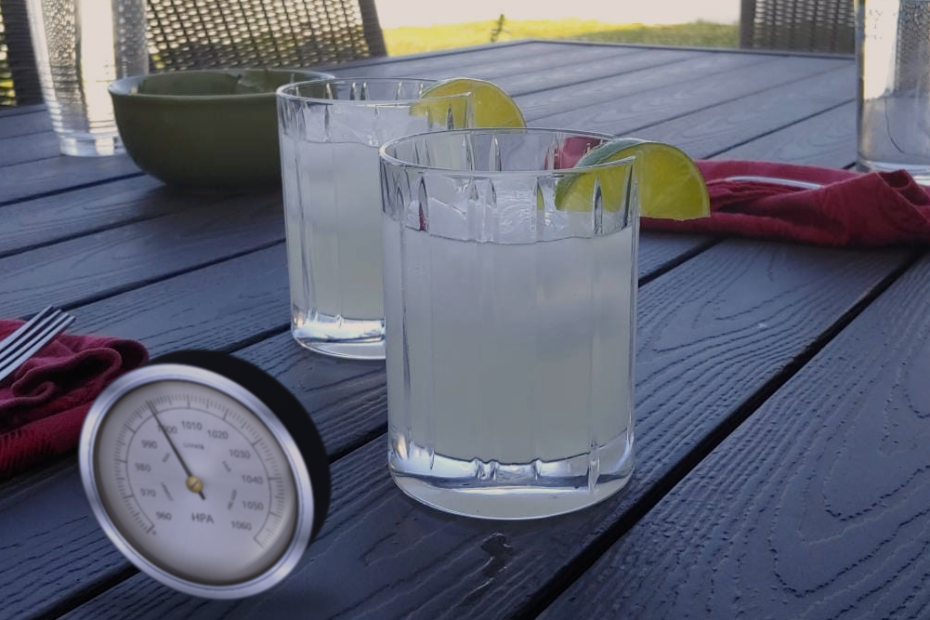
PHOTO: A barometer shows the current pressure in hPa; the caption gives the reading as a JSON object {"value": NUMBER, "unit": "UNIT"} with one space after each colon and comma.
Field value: {"value": 1000, "unit": "hPa"}
